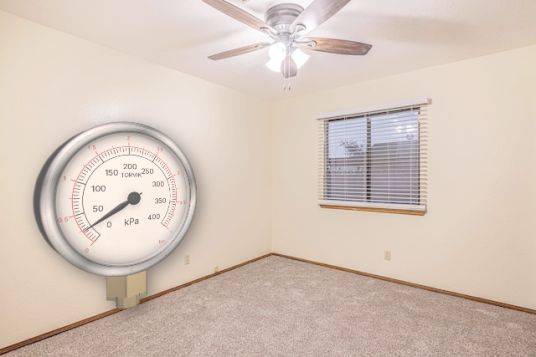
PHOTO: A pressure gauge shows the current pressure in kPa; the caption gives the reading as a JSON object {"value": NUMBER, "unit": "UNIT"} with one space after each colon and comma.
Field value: {"value": 25, "unit": "kPa"}
